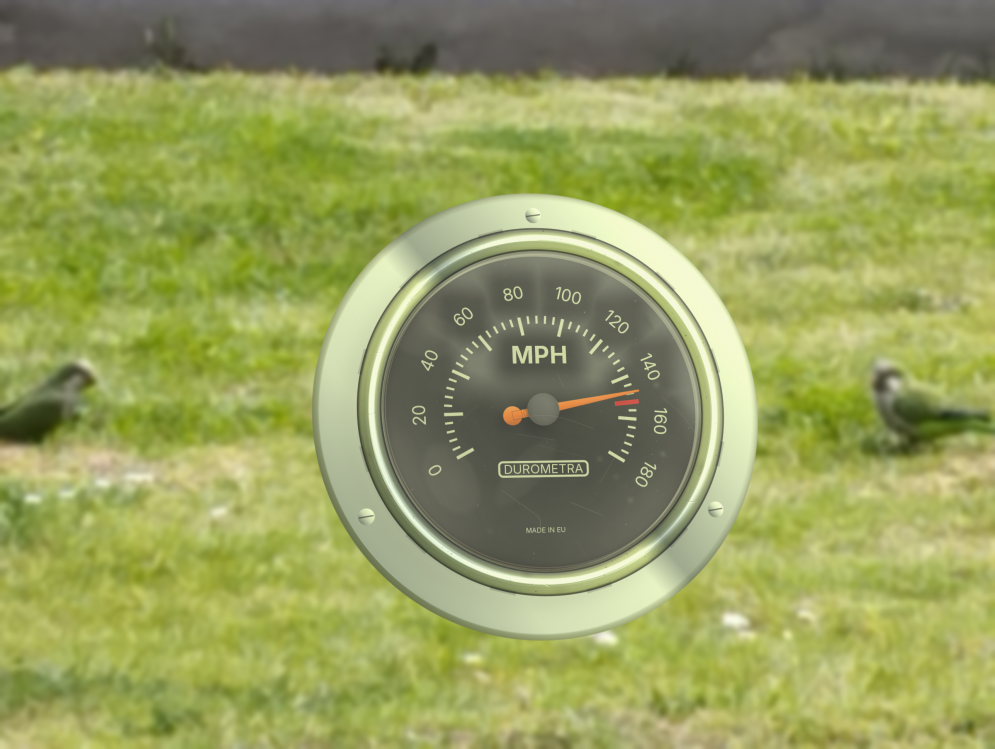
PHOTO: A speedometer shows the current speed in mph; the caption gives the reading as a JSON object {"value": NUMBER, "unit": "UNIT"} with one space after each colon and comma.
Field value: {"value": 148, "unit": "mph"}
